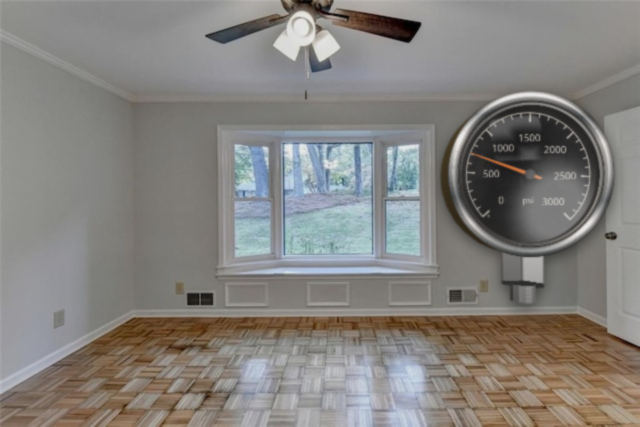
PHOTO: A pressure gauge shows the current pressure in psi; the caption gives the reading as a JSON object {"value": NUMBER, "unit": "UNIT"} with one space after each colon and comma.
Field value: {"value": 700, "unit": "psi"}
